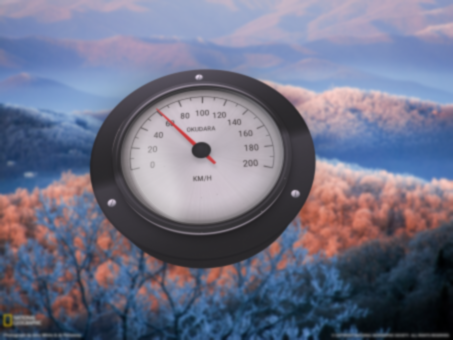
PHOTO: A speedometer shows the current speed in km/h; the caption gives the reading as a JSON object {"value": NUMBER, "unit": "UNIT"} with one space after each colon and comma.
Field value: {"value": 60, "unit": "km/h"}
